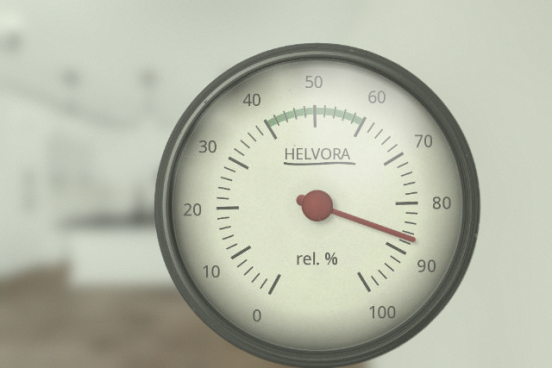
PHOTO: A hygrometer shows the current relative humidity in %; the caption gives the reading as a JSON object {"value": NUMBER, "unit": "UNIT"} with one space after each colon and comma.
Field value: {"value": 87, "unit": "%"}
